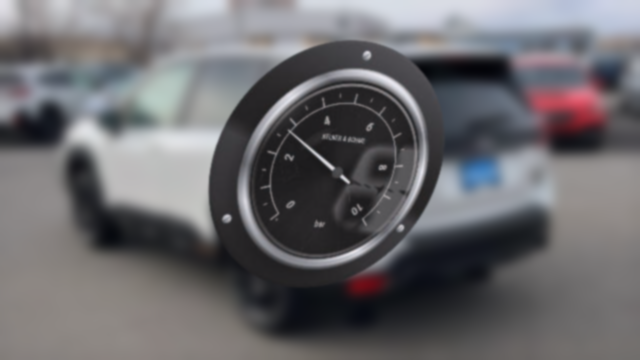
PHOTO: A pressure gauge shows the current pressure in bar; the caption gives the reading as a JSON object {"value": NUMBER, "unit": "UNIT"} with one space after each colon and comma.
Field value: {"value": 2.75, "unit": "bar"}
